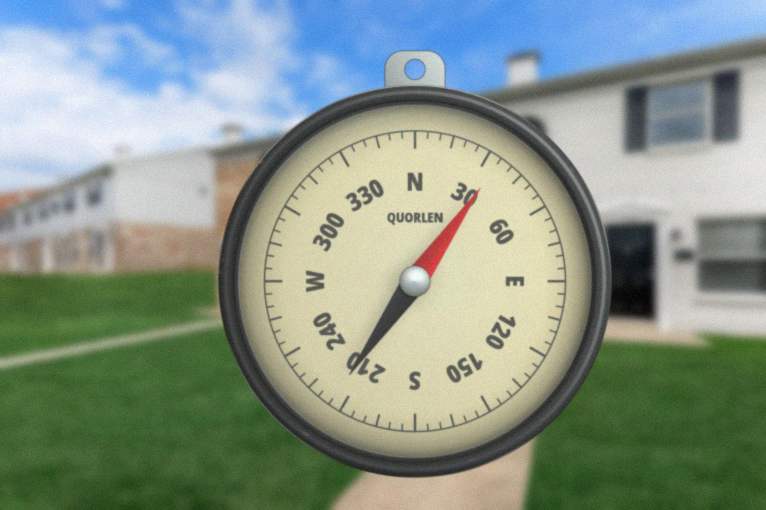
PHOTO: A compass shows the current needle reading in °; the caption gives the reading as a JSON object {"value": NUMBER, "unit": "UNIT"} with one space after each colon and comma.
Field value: {"value": 35, "unit": "°"}
